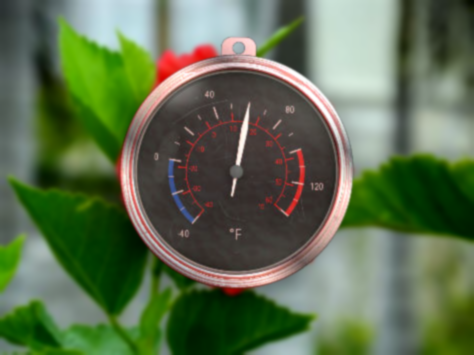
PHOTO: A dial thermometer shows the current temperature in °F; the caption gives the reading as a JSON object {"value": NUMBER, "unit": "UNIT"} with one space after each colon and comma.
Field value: {"value": 60, "unit": "°F"}
